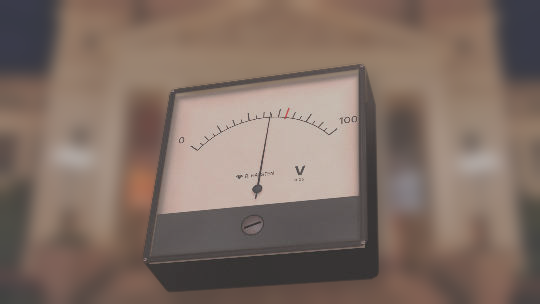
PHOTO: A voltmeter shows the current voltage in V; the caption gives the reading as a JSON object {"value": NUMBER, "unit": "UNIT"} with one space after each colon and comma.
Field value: {"value": 55, "unit": "V"}
